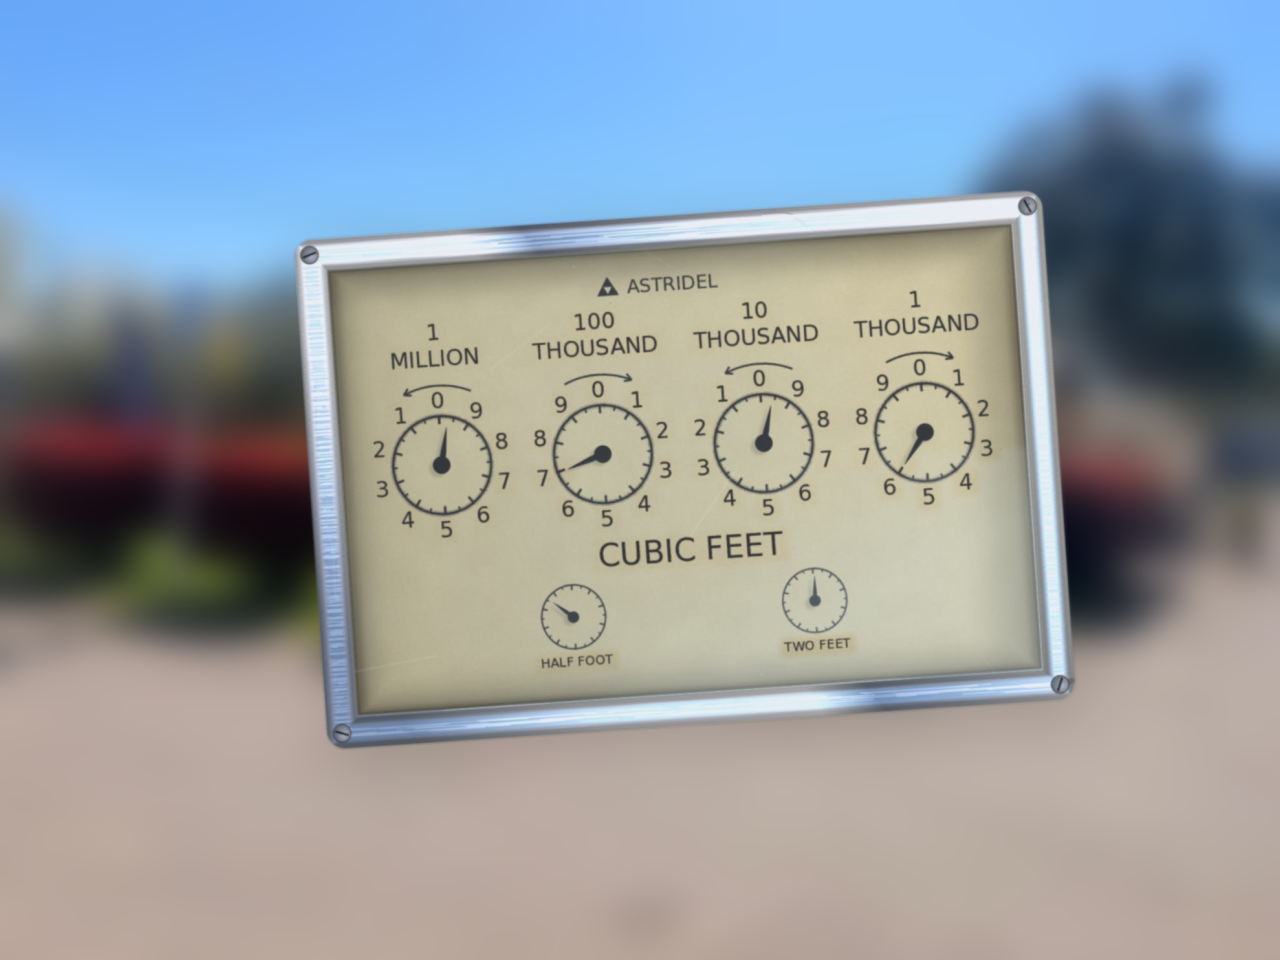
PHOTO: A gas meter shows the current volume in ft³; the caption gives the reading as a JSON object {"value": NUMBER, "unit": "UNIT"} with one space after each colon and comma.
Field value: {"value": 969600, "unit": "ft³"}
